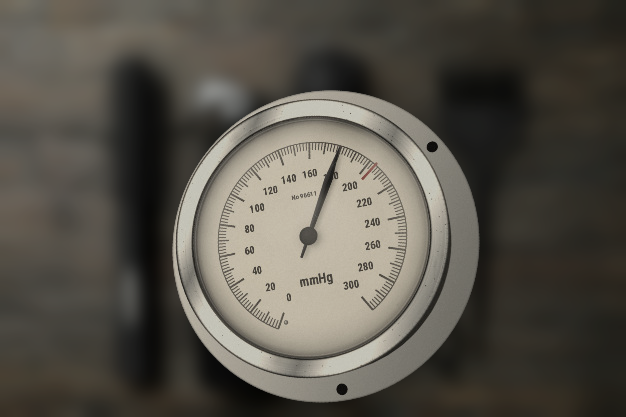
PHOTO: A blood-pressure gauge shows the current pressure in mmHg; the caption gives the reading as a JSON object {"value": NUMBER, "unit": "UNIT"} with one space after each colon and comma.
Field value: {"value": 180, "unit": "mmHg"}
